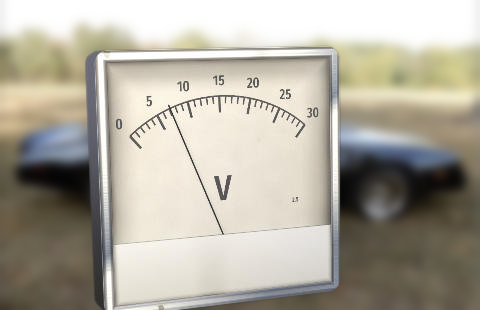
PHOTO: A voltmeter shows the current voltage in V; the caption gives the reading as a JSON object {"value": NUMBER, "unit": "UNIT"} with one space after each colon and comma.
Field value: {"value": 7, "unit": "V"}
